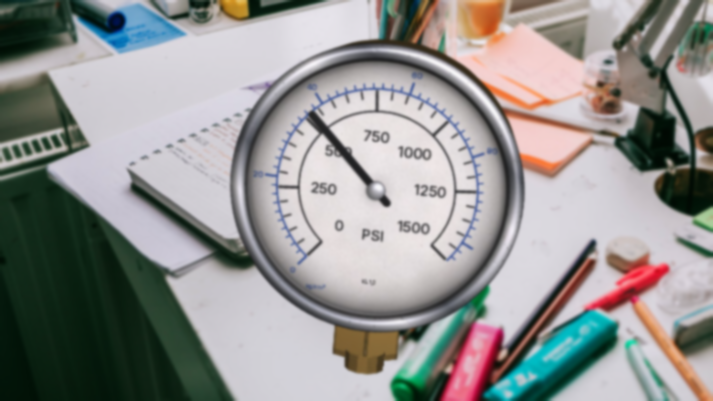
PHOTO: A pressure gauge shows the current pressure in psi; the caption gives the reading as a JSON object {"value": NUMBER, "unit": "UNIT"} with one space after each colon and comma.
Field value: {"value": 525, "unit": "psi"}
